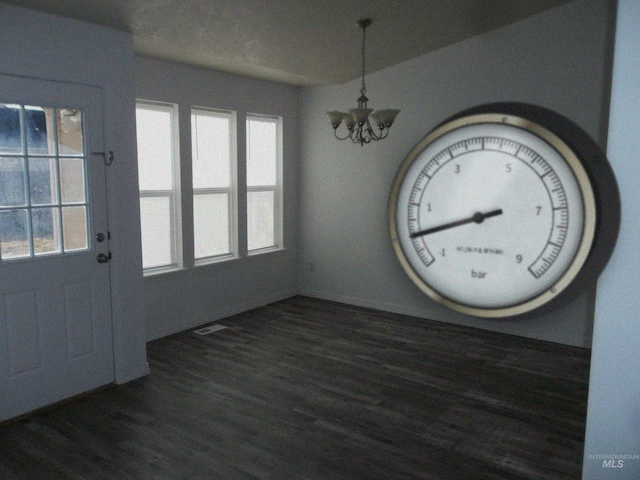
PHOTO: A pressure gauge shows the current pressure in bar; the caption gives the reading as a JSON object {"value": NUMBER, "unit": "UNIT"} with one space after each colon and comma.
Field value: {"value": 0, "unit": "bar"}
